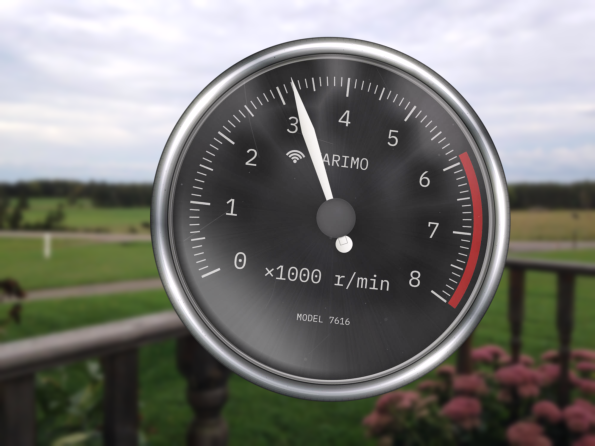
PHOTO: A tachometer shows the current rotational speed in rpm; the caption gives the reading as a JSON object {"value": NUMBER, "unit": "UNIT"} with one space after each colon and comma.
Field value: {"value": 3200, "unit": "rpm"}
